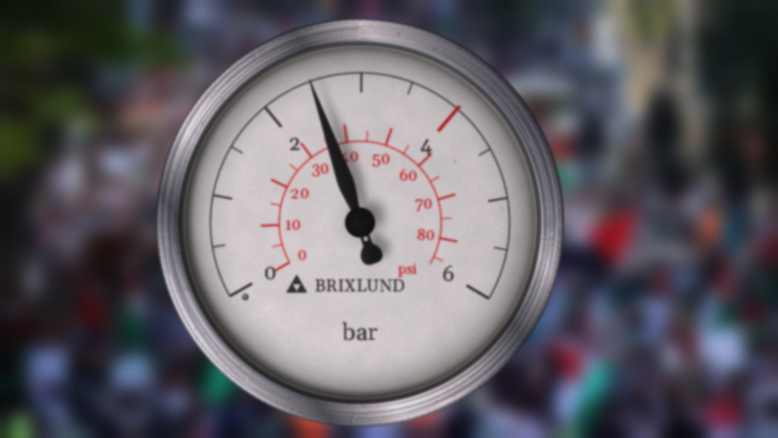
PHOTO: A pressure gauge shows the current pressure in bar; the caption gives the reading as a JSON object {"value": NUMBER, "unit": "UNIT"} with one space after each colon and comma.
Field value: {"value": 2.5, "unit": "bar"}
